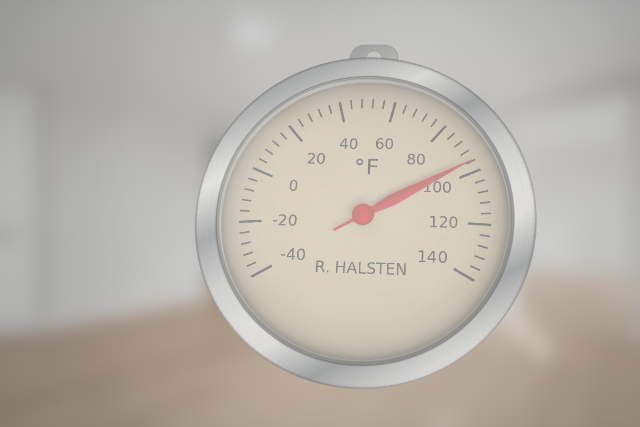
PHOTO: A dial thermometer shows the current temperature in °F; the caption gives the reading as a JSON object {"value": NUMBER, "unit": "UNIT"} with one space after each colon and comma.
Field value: {"value": 96, "unit": "°F"}
